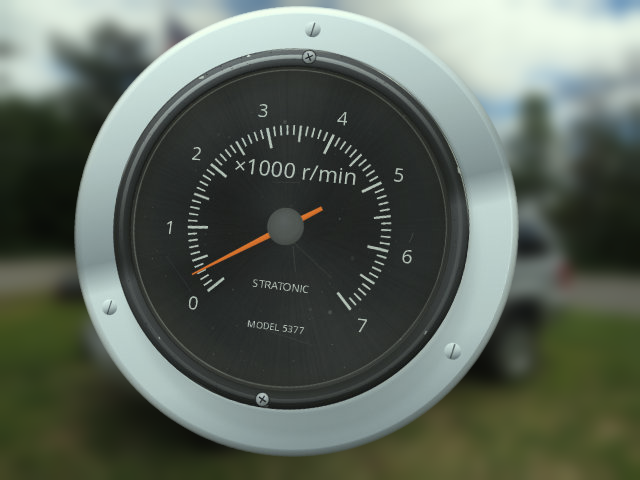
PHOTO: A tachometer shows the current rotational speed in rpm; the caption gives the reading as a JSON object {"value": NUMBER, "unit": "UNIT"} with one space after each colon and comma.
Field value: {"value": 300, "unit": "rpm"}
